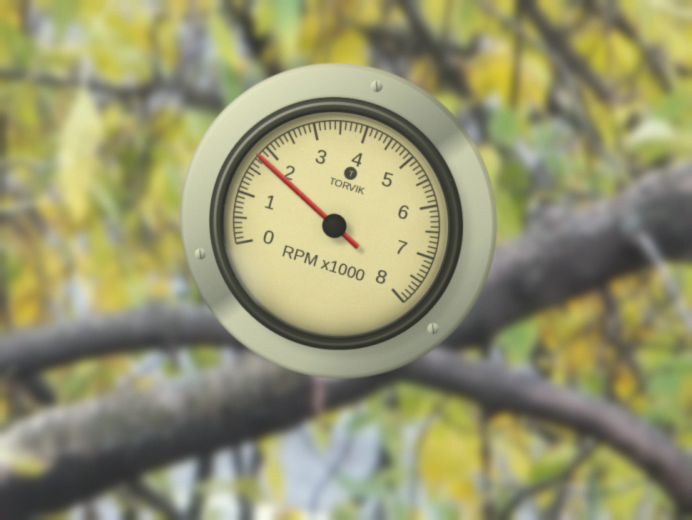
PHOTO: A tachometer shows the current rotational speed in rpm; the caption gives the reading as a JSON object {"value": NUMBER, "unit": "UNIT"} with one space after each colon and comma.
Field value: {"value": 1800, "unit": "rpm"}
